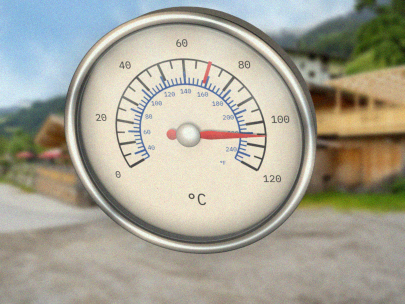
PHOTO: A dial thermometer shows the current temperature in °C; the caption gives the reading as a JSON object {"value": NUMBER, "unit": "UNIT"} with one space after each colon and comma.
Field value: {"value": 105, "unit": "°C"}
